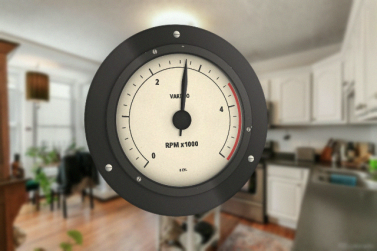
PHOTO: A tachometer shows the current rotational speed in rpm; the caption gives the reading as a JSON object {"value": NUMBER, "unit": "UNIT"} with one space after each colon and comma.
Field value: {"value": 2700, "unit": "rpm"}
